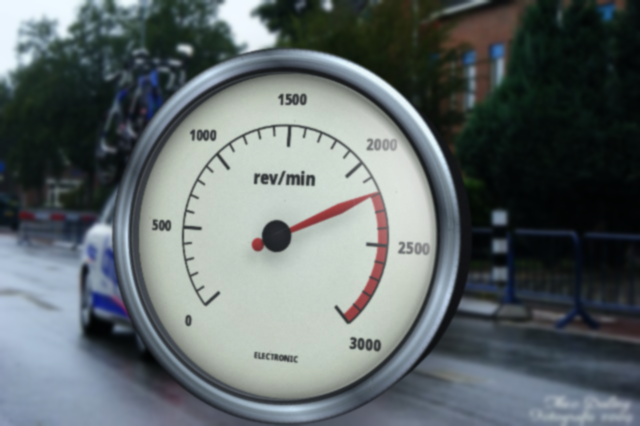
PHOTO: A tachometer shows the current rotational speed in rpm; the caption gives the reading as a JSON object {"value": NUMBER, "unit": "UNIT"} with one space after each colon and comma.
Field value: {"value": 2200, "unit": "rpm"}
